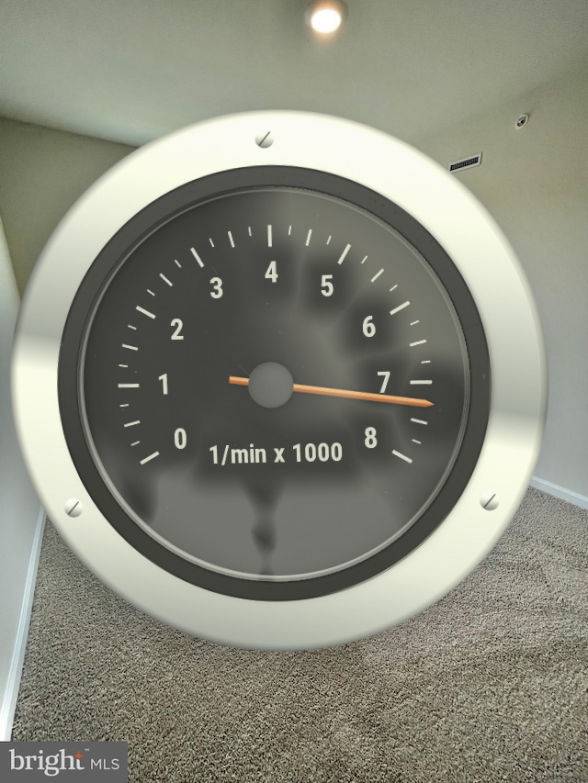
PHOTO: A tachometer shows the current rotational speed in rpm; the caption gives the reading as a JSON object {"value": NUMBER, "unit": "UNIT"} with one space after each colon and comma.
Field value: {"value": 7250, "unit": "rpm"}
